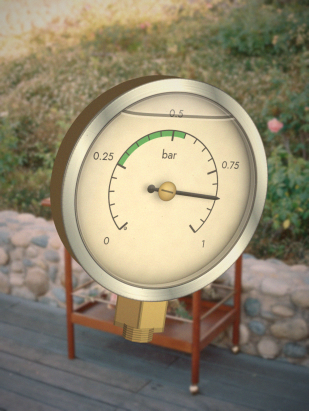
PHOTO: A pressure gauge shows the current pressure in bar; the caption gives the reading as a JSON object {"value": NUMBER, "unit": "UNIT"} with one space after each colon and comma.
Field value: {"value": 0.85, "unit": "bar"}
